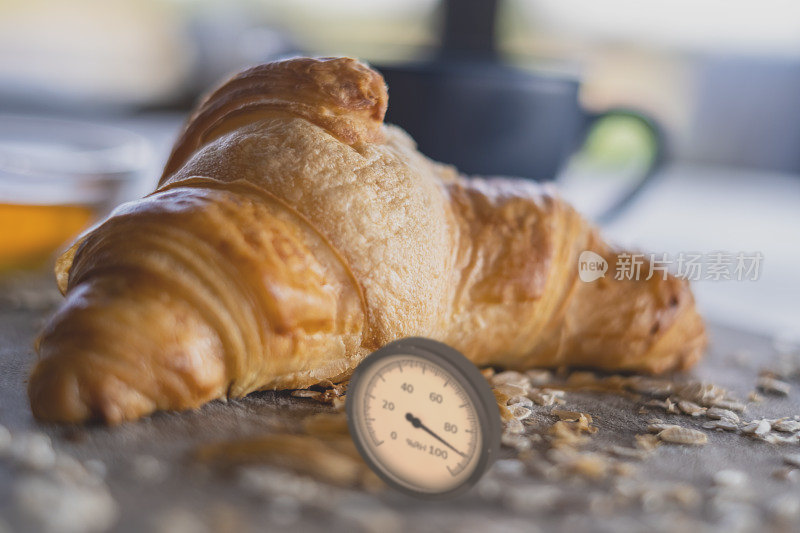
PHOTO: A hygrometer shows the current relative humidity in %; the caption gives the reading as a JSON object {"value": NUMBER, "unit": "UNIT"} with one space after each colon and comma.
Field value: {"value": 90, "unit": "%"}
